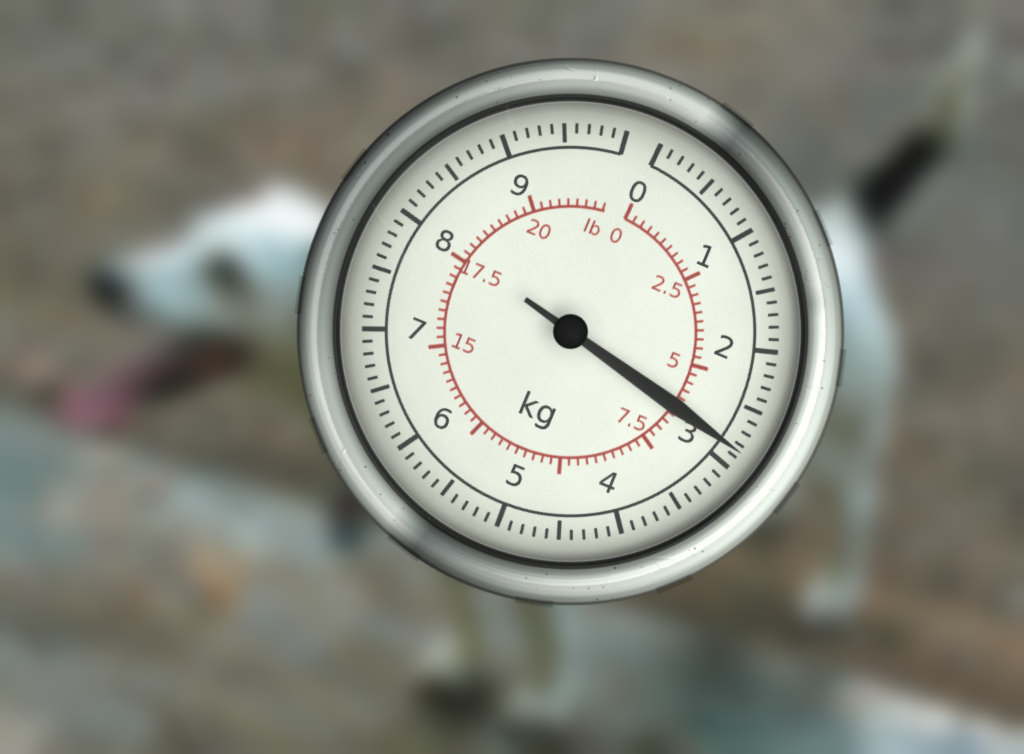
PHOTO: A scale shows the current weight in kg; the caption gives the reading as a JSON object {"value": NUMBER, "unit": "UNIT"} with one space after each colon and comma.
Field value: {"value": 2.85, "unit": "kg"}
